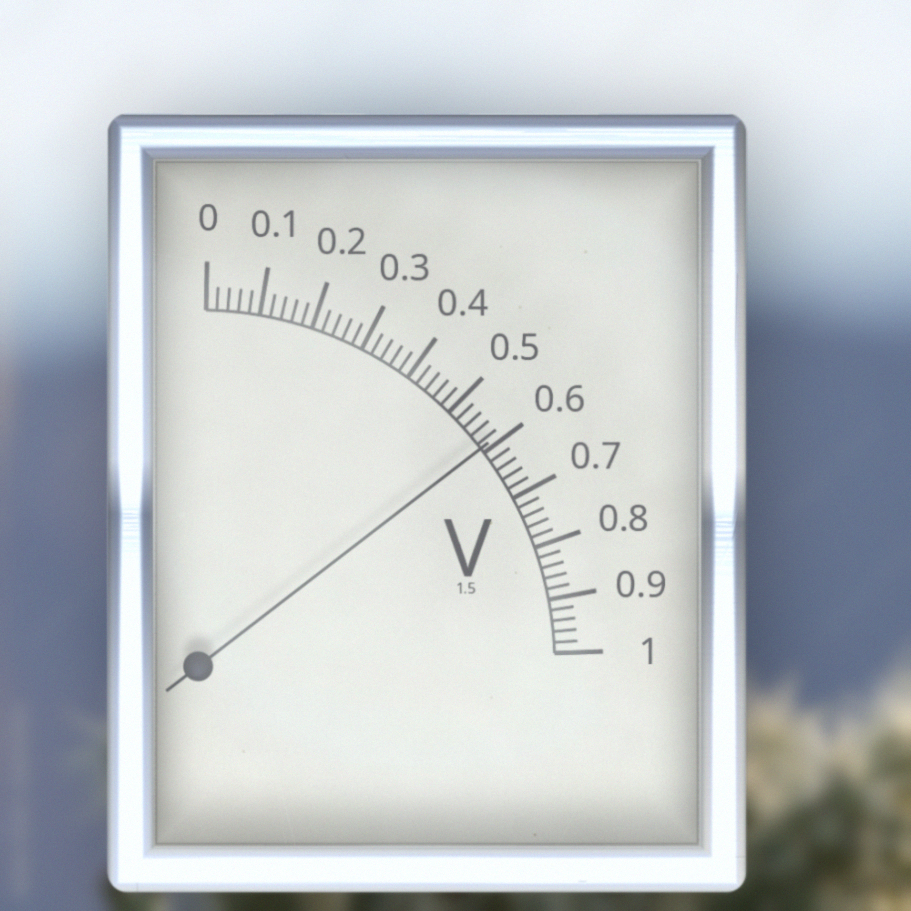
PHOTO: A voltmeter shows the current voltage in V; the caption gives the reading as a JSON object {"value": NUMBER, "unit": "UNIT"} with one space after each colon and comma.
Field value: {"value": 0.59, "unit": "V"}
